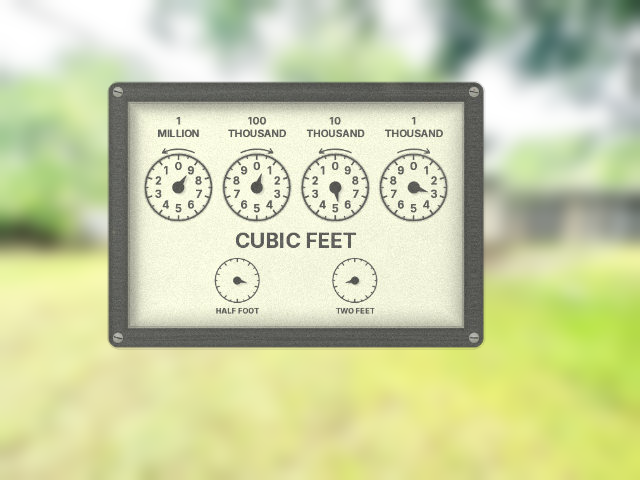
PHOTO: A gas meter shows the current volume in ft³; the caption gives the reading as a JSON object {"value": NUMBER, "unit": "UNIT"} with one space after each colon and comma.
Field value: {"value": 905300, "unit": "ft³"}
